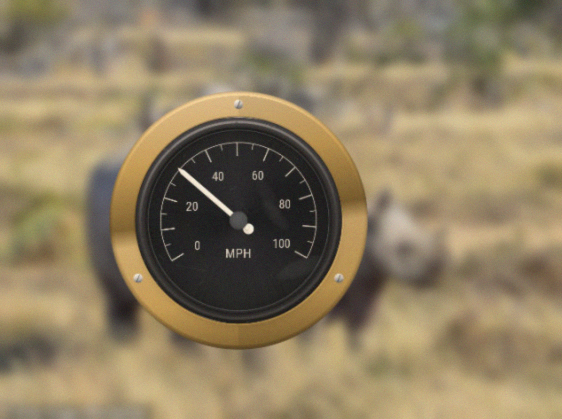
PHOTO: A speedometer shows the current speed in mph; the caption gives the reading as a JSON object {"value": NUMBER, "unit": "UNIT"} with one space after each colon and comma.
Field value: {"value": 30, "unit": "mph"}
